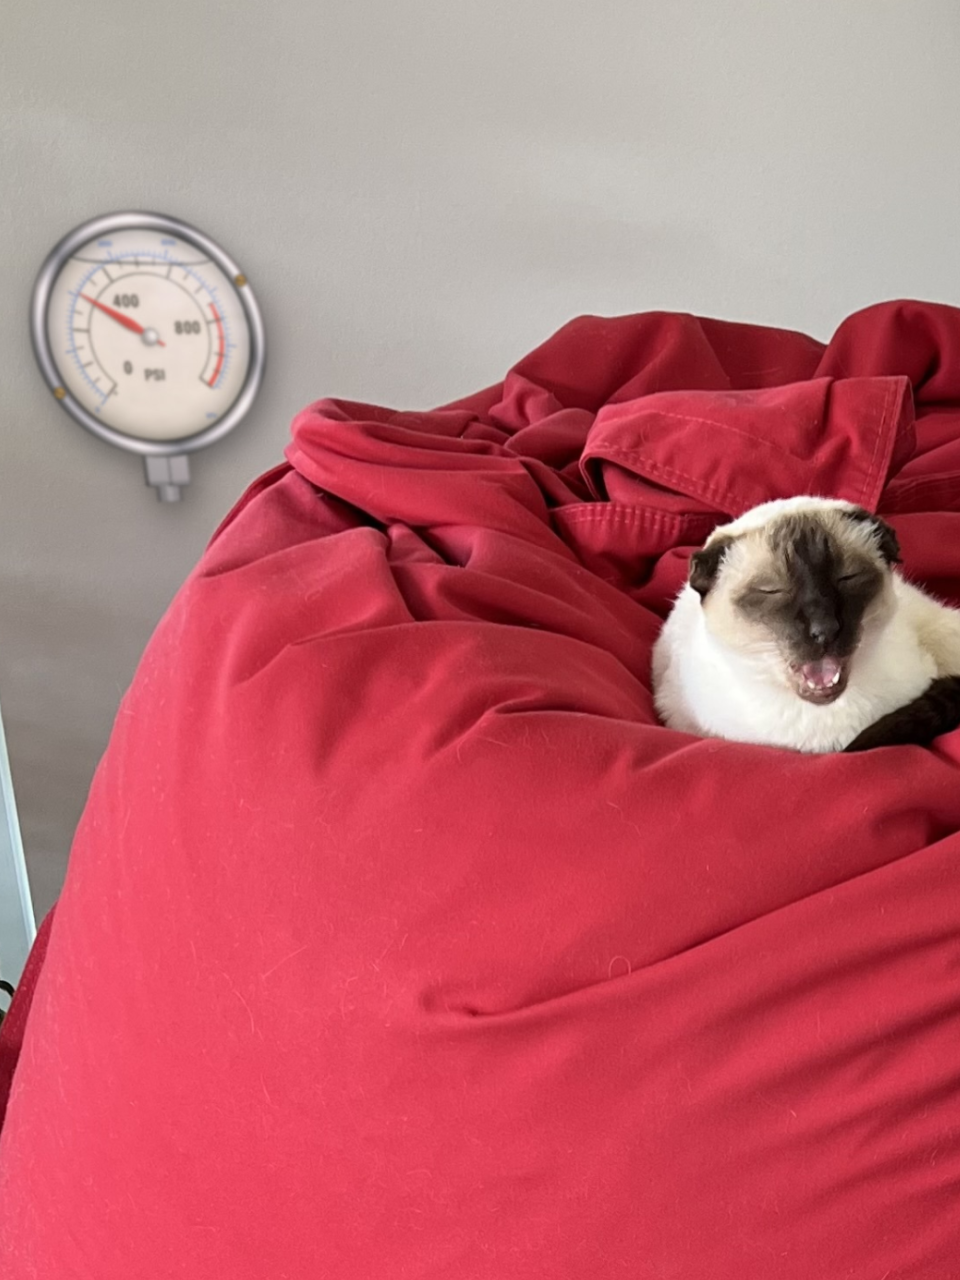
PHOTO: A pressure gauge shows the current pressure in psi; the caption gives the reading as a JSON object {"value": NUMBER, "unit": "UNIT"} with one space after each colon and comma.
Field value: {"value": 300, "unit": "psi"}
